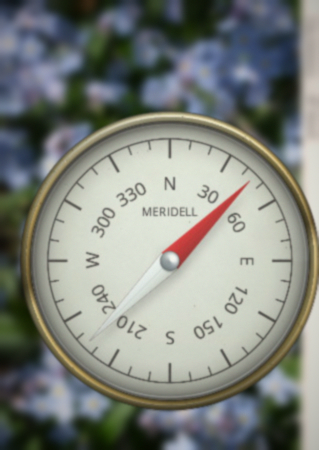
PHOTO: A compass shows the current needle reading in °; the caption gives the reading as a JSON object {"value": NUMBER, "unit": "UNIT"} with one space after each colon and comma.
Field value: {"value": 45, "unit": "°"}
